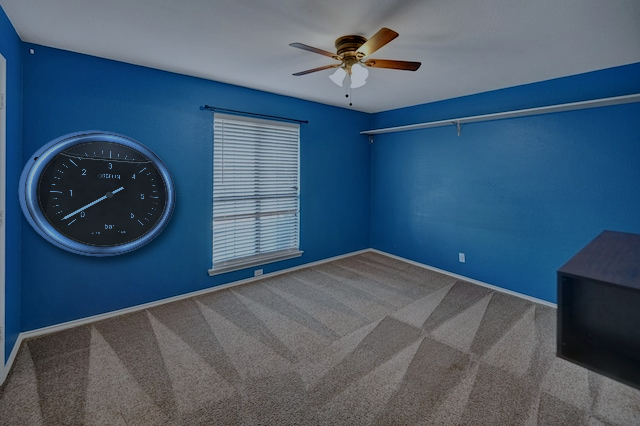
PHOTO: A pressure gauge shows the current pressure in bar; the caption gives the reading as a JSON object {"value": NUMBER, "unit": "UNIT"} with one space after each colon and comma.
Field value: {"value": 0.2, "unit": "bar"}
